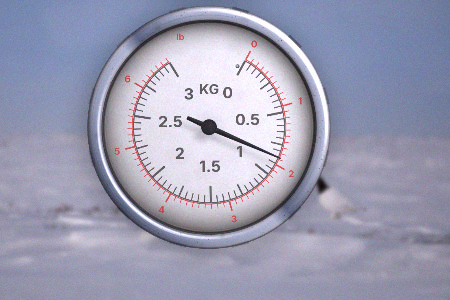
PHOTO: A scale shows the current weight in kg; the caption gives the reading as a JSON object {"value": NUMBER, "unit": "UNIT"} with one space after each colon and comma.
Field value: {"value": 0.85, "unit": "kg"}
